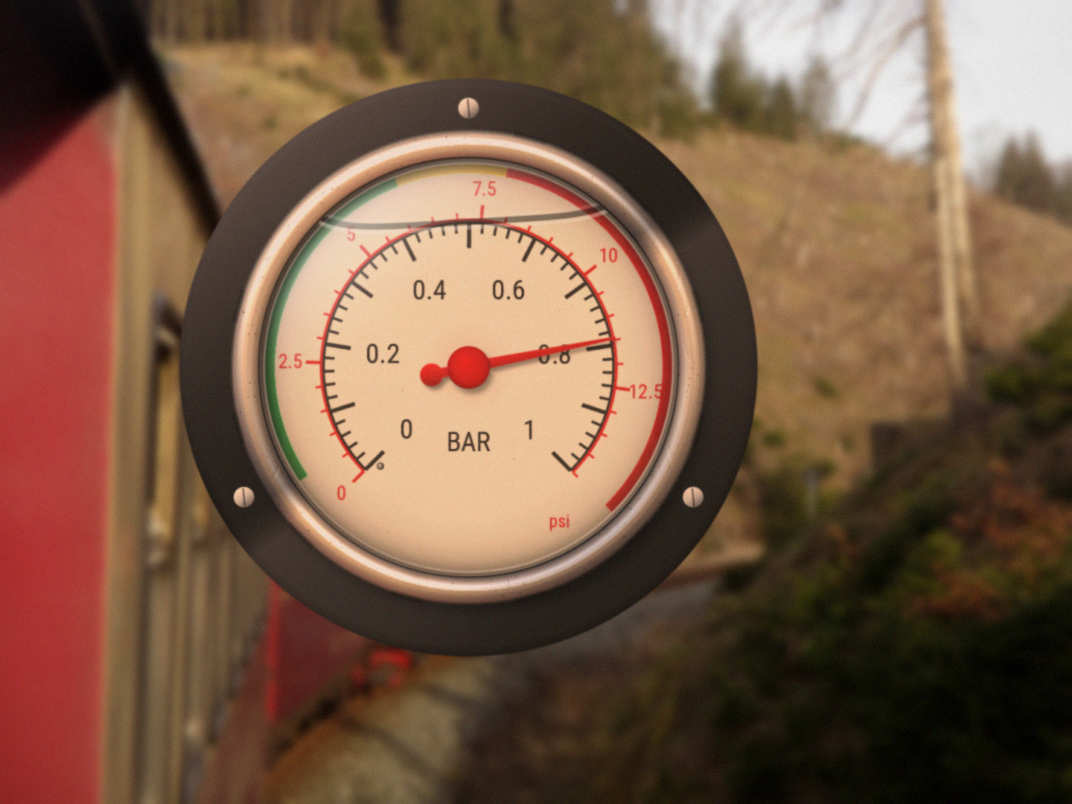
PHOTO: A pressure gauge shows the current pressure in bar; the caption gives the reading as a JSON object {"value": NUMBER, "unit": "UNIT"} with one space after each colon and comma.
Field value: {"value": 0.79, "unit": "bar"}
